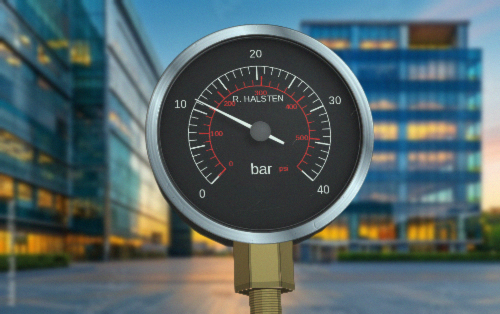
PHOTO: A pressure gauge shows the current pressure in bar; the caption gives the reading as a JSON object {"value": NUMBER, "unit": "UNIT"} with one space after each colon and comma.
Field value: {"value": 11, "unit": "bar"}
